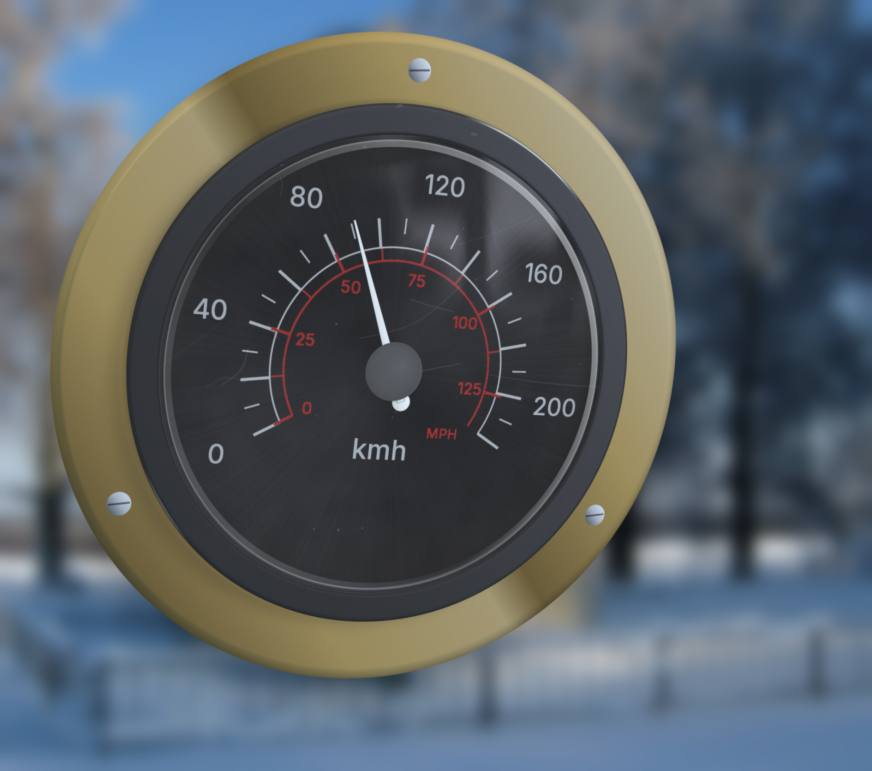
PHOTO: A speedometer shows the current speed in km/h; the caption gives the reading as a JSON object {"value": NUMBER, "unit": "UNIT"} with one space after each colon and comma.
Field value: {"value": 90, "unit": "km/h"}
